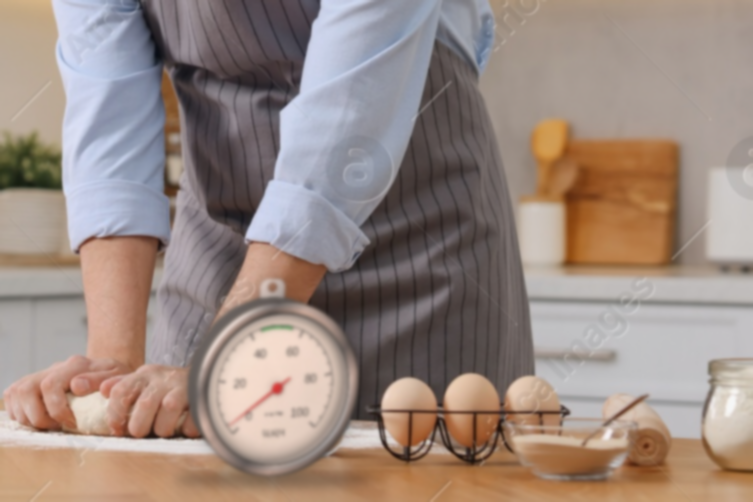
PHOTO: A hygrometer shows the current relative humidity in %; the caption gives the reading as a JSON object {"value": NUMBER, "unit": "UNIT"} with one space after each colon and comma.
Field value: {"value": 4, "unit": "%"}
